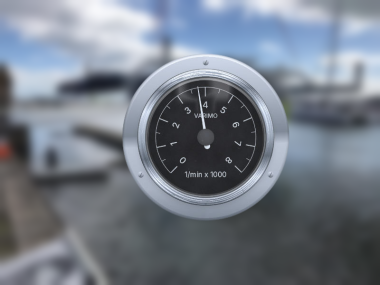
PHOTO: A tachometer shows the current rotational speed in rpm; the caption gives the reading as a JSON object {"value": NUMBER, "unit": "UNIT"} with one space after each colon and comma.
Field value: {"value": 3750, "unit": "rpm"}
